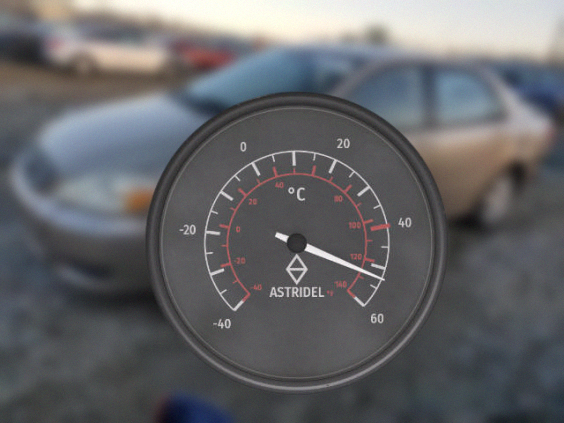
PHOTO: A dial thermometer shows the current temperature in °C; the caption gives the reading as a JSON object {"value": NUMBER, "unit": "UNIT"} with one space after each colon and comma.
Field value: {"value": 52.5, "unit": "°C"}
